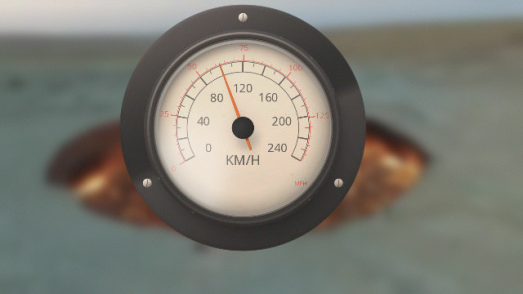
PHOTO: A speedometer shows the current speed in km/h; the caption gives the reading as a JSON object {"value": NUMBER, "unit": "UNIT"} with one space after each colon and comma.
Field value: {"value": 100, "unit": "km/h"}
